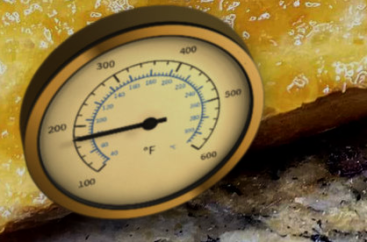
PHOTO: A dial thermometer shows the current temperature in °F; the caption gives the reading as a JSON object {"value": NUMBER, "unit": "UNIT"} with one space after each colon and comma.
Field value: {"value": 180, "unit": "°F"}
